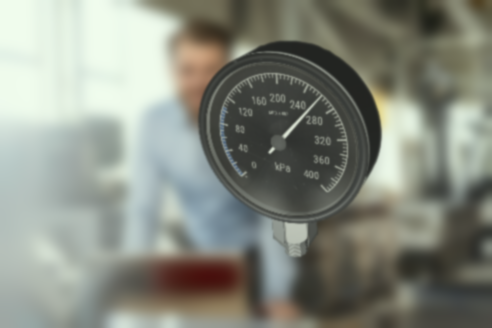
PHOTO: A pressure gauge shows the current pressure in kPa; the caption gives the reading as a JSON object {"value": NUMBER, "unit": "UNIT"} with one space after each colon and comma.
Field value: {"value": 260, "unit": "kPa"}
